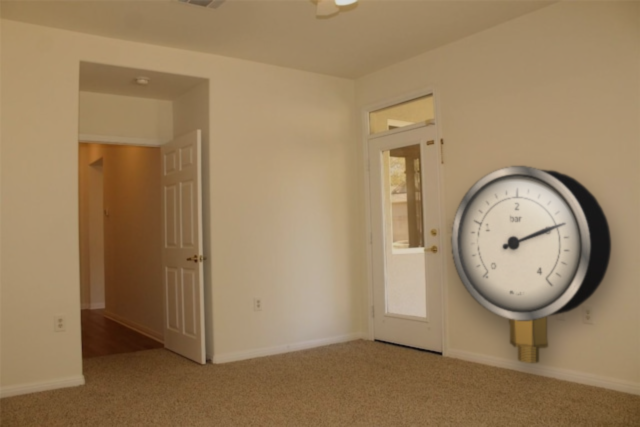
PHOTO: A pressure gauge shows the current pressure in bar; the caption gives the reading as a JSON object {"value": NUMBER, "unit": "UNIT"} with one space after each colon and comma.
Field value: {"value": 3, "unit": "bar"}
